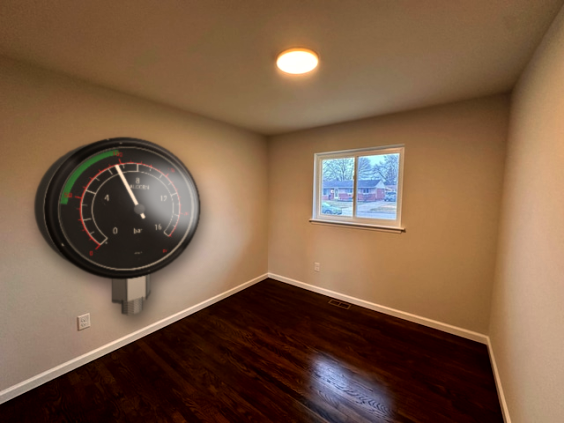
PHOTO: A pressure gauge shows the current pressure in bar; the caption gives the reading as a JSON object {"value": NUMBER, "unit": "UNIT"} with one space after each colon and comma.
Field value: {"value": 6.5, "unit": "bar"}
